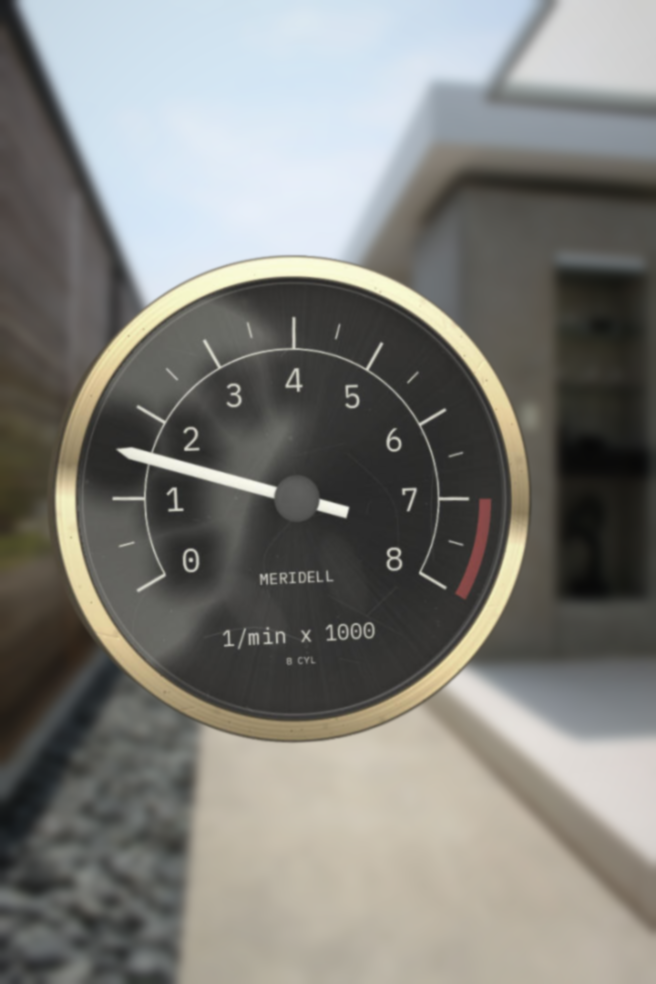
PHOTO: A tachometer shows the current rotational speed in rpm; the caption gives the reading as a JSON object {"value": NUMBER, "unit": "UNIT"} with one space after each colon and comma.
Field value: {"value": 1500, "unit": "rpm"}
